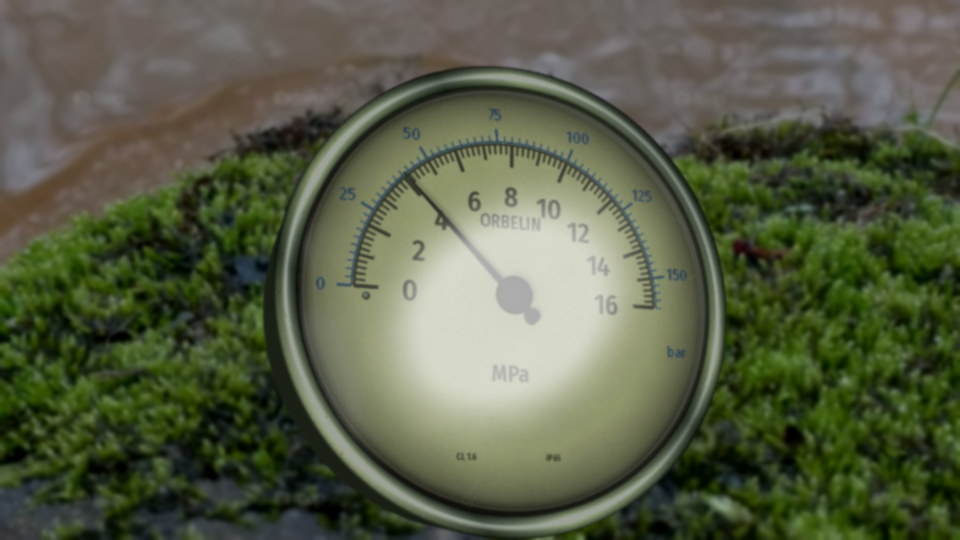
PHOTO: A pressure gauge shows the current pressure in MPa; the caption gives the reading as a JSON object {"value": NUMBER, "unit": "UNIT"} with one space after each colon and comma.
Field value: {"value": 4, "unit": "MPa"}
